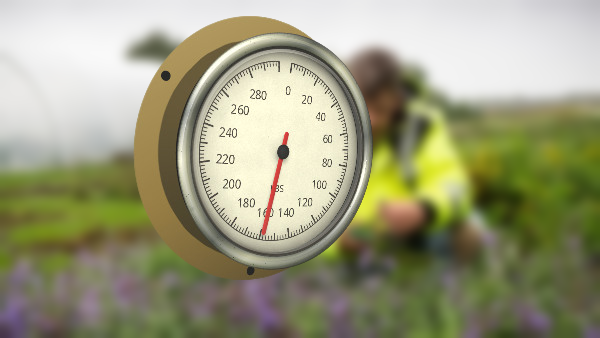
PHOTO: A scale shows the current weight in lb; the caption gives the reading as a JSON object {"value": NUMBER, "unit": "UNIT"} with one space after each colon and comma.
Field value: {"value": 160, "unit": "lb"}
